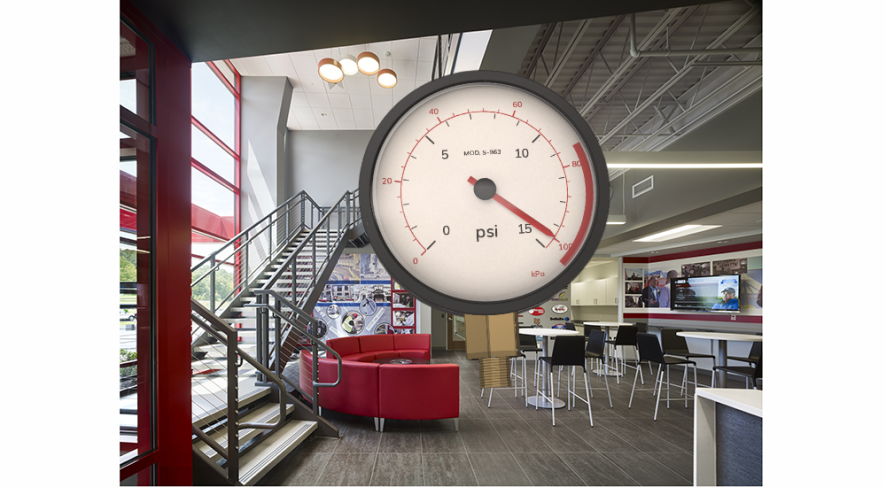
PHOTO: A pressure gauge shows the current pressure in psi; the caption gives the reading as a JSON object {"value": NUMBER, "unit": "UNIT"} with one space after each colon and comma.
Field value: {"value": 14.5, "unit": "psi"}
